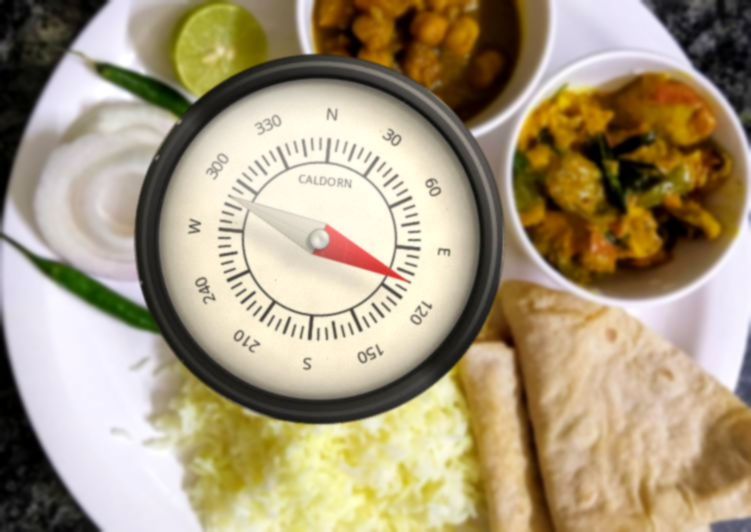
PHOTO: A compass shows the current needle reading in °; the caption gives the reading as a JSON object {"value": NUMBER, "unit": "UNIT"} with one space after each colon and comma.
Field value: {"value": 110, "unit": "°"}
